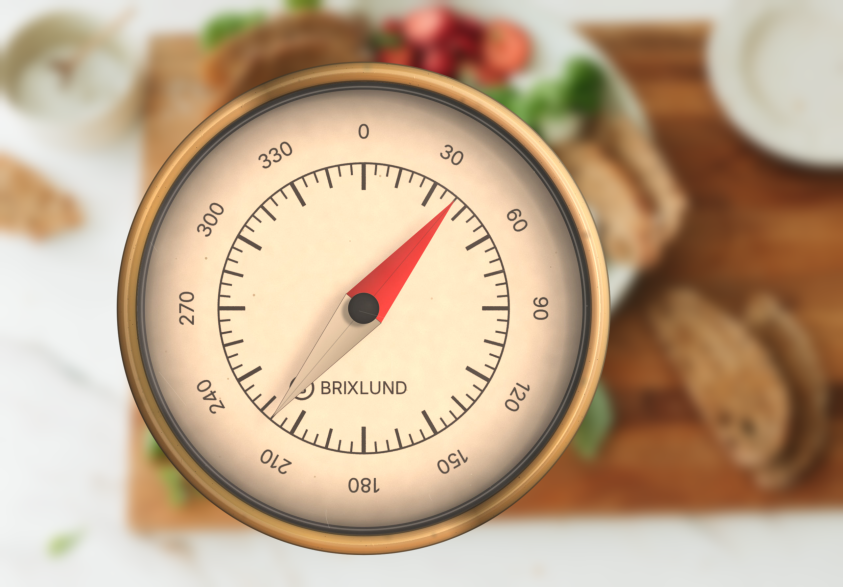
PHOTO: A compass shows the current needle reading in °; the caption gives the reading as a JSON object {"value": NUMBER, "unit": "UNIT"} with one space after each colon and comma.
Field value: {"value": 40, "unit": "°"}
